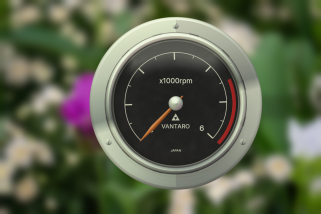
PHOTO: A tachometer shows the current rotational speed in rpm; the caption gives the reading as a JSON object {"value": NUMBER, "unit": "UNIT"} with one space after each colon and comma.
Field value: {"value": 0, "unit": "rpm"}
